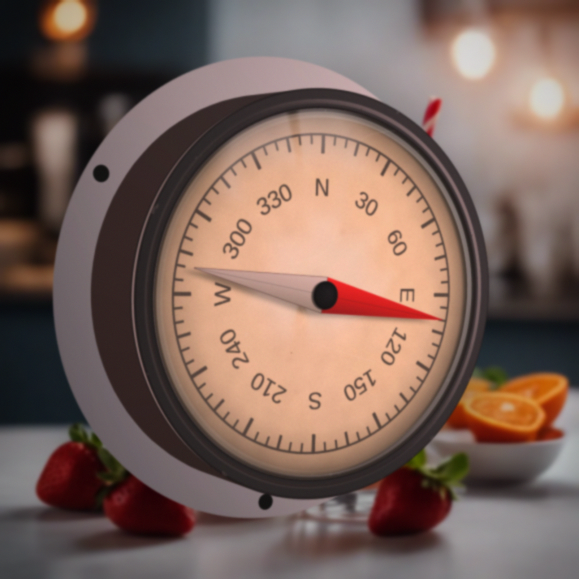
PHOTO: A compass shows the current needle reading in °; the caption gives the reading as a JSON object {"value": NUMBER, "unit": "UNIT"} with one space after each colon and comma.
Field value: {"value": 100, "unit": "°"}
